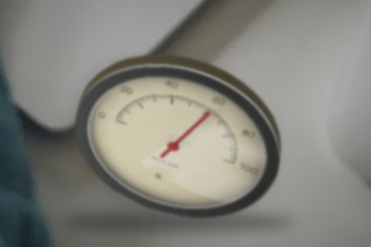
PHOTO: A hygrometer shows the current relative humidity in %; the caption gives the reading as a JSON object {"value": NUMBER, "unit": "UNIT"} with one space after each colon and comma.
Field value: {"value": 60, "unit": "%"}
